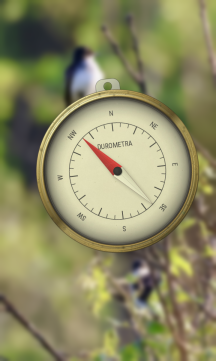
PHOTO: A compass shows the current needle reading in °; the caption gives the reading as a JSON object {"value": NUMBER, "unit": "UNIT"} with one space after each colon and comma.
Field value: {"value": 320, "unit": "°"}
